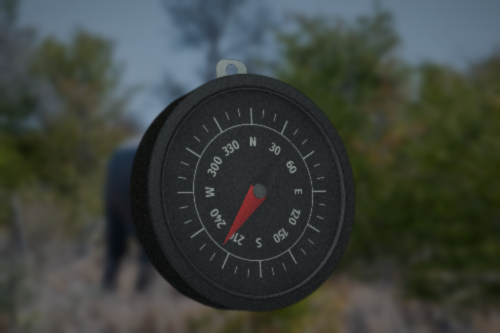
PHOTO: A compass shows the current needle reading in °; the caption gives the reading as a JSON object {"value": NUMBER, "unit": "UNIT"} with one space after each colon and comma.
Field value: {"value": 220, "unit": "°"}
